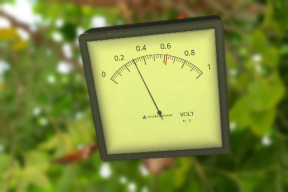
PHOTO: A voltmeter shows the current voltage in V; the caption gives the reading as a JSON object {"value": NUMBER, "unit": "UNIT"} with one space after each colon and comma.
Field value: {"value": 0.3, "unit": "V"}
